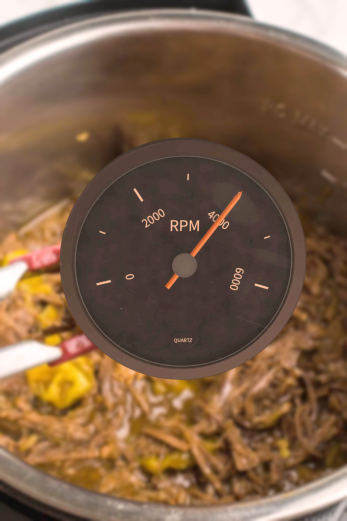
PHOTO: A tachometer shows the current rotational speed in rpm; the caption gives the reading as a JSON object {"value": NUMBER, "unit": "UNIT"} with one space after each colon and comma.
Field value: {"value": 4000, "unit": "rpm"}
